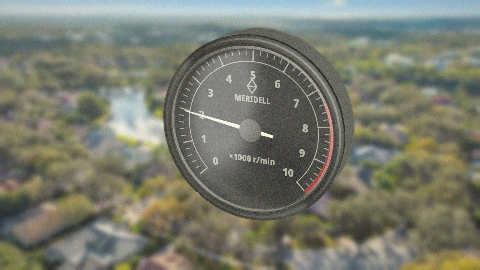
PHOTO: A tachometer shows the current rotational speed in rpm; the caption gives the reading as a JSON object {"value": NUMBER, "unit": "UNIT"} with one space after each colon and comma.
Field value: {"value": 2000, "unit": "rpm"}
